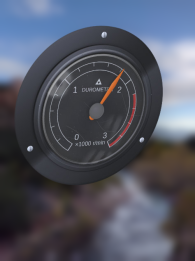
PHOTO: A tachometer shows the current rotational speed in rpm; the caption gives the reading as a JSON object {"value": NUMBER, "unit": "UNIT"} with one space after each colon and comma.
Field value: {"value": 1800, "unit": "rpm"}
